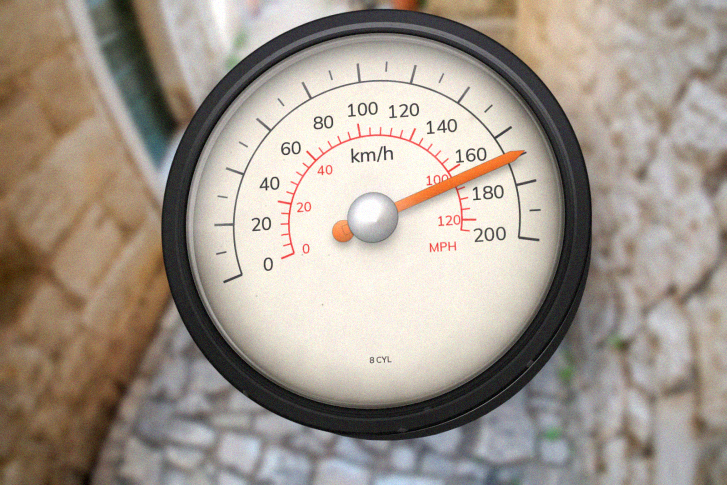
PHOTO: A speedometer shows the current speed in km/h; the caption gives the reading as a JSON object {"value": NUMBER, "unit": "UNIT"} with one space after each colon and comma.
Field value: {"value": 170, "unit": "km/h"}
